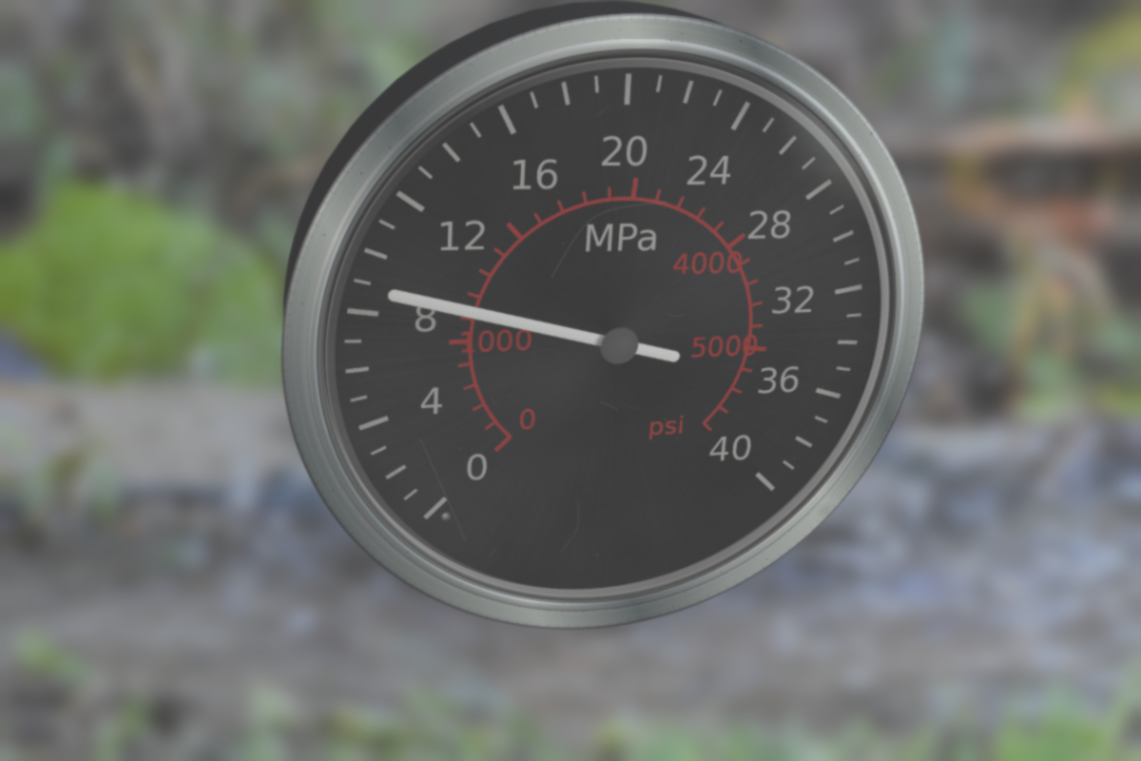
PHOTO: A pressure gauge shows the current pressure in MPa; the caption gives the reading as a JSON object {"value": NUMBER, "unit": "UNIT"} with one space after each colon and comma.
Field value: {"value": 9, "unit": "MPa"}
